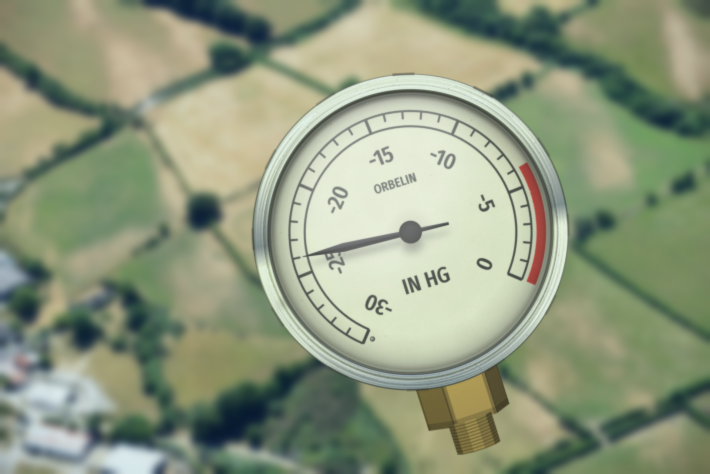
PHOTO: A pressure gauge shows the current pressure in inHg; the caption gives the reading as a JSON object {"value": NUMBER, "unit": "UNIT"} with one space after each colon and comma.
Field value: {"value": -24, "unit": "inHg"}
